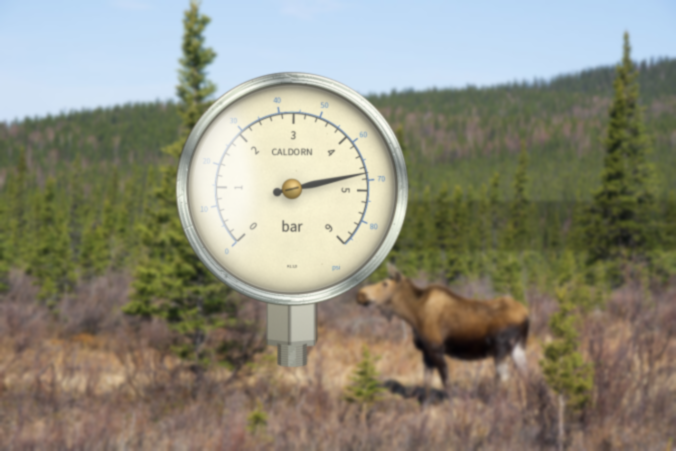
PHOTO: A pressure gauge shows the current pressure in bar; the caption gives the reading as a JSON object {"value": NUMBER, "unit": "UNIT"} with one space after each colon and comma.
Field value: {"value": 4.7, "unit": "bar"}
